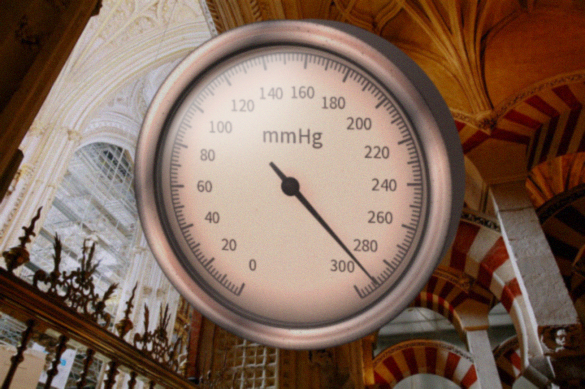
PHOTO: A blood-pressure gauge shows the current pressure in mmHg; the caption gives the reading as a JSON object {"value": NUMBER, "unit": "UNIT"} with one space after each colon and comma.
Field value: {"value": 290, "unit": "mmHg"}
